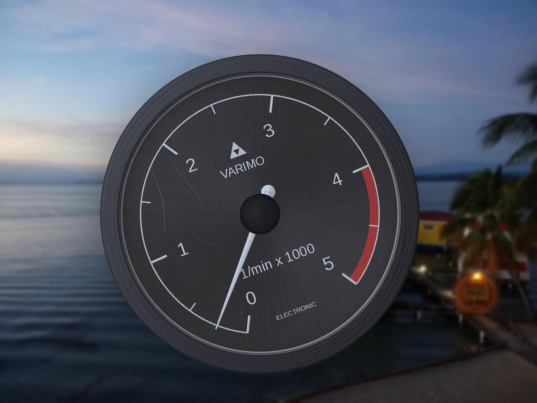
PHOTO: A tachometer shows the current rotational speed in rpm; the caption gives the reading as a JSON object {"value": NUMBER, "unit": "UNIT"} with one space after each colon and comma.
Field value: {"value": 250, "unit": "rpm"}
